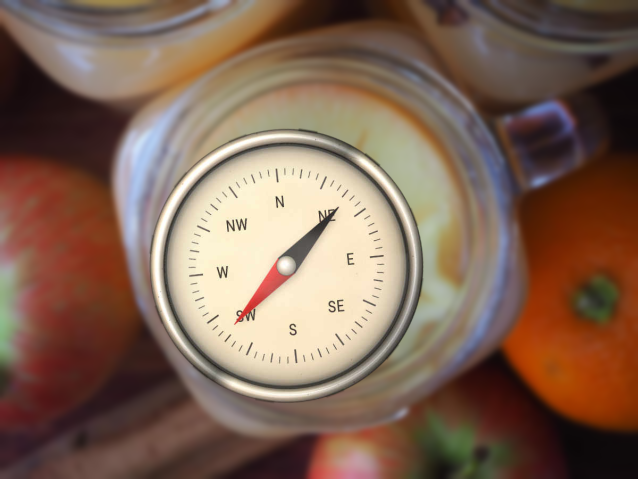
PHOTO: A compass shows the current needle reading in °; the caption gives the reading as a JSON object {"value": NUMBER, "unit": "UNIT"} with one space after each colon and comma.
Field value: {"value": 227.5, "unit": "°"}
